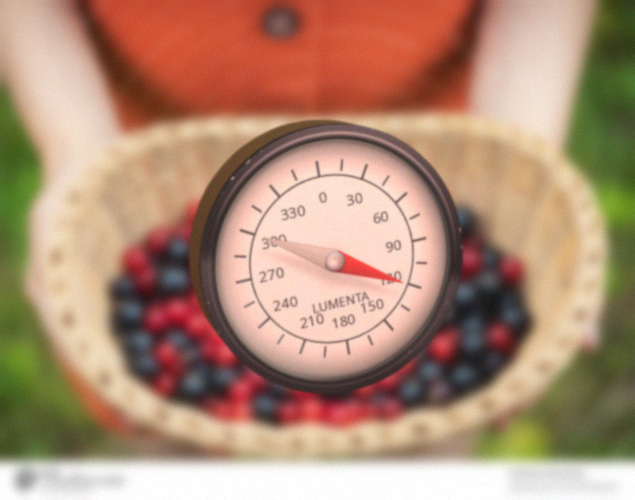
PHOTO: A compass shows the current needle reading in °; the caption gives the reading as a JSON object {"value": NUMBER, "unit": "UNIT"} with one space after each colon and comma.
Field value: {"value": 120, "unit": "°"}
